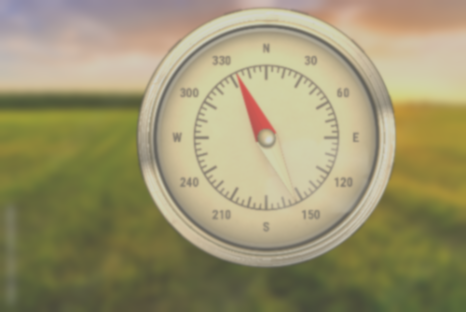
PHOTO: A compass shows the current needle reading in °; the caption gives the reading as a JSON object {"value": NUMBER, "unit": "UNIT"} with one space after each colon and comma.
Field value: {"value": 335, "unit": "°"}
